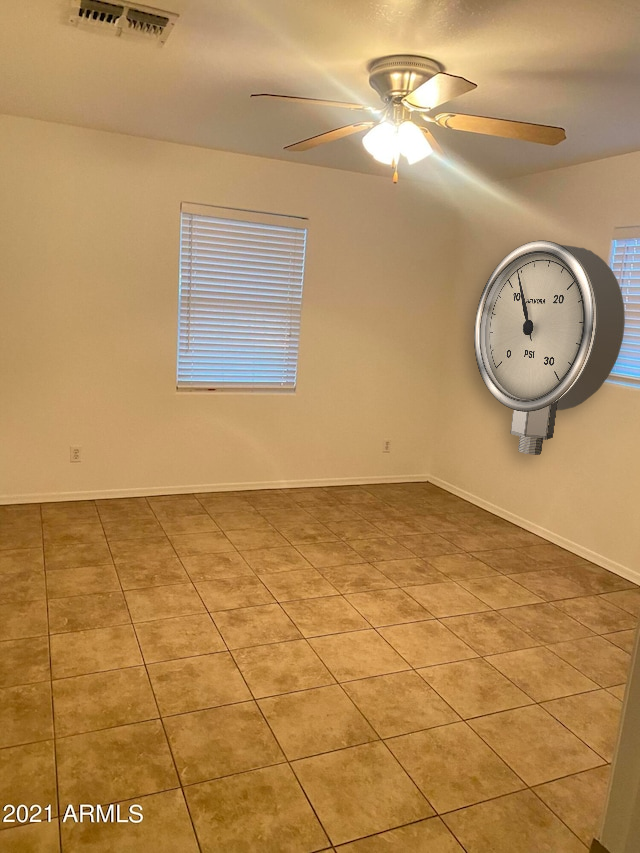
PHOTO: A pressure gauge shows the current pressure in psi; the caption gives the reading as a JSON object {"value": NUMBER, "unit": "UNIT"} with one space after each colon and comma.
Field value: {"value": 12, "unit": "psi"}
